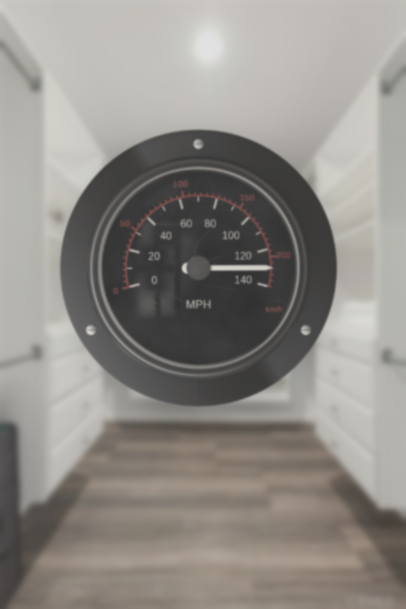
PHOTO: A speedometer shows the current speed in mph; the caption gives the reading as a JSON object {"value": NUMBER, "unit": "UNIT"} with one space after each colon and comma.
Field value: {"value": 130, "unit": "mph"}
